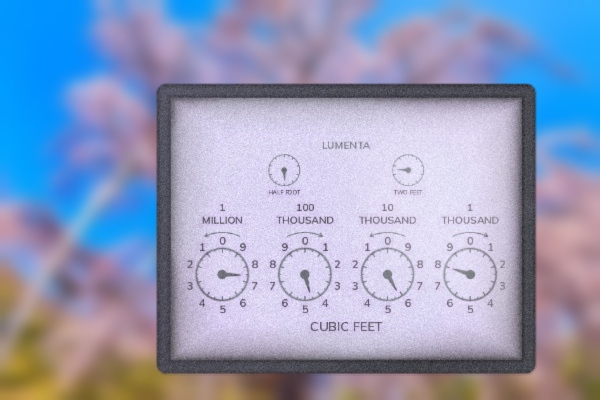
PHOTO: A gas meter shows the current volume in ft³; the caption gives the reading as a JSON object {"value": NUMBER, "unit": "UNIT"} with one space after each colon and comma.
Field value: {"value": 745800, "unit": "ft³"}
